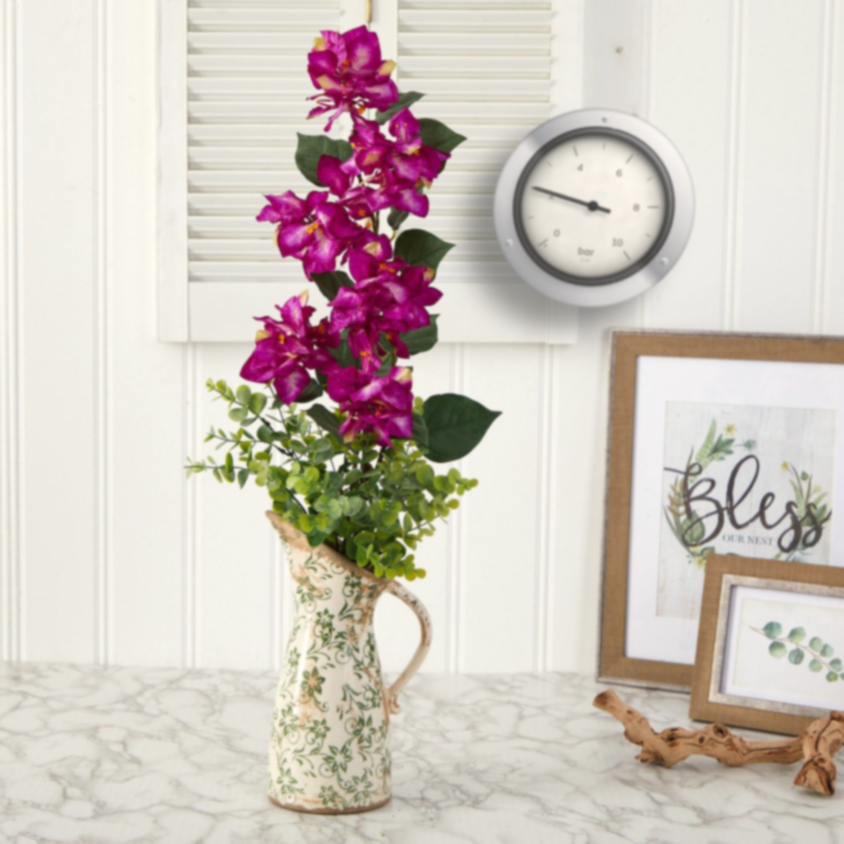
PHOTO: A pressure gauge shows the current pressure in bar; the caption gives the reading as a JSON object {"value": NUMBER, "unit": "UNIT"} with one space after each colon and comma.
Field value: {"value": 2, "unit": "bar"}
